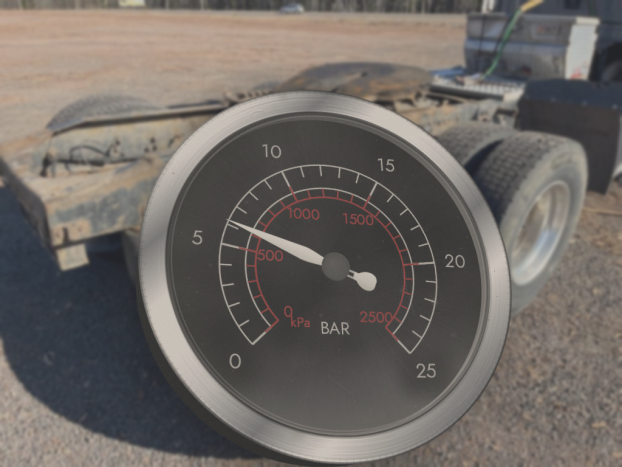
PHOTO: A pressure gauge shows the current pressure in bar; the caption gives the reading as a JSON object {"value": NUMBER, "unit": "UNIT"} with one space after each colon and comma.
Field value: {"value": 6, "unit": "bar"}
